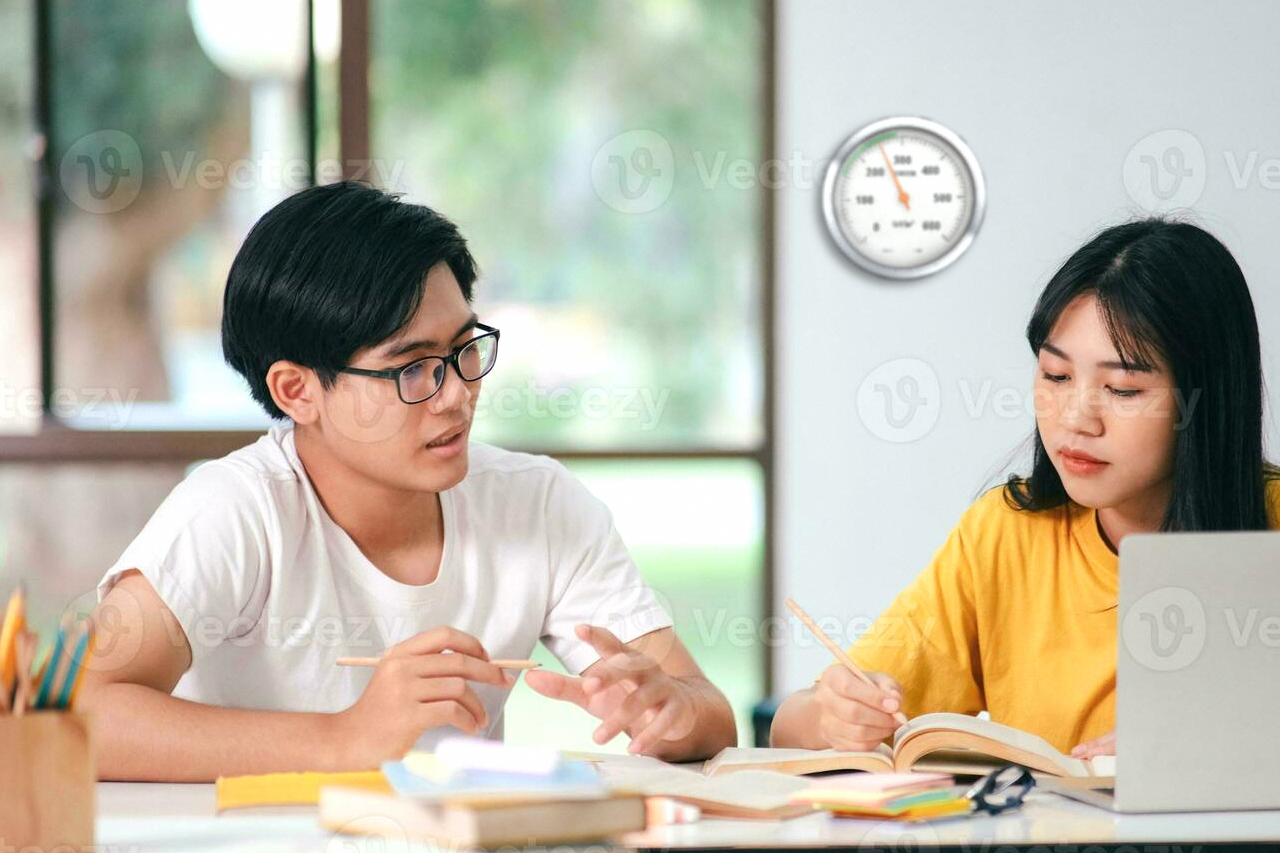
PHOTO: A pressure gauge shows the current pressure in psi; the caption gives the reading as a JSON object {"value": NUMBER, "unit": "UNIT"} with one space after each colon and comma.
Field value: {"value": 250, "unit": "psi"}
